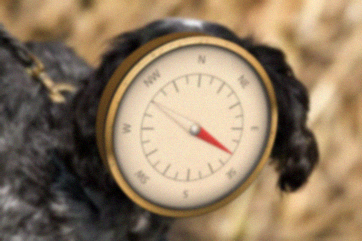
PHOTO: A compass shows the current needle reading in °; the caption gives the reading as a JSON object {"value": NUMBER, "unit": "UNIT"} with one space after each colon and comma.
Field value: {"value": 120, "unit": "°"}
